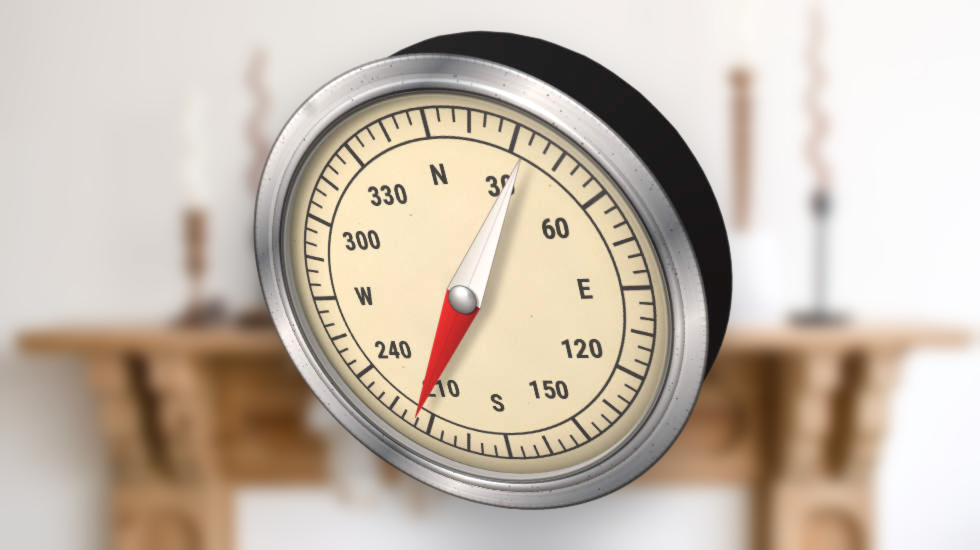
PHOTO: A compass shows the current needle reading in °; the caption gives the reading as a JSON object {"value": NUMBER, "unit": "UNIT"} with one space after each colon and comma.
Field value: {"value": 215, "unit": "°"}
